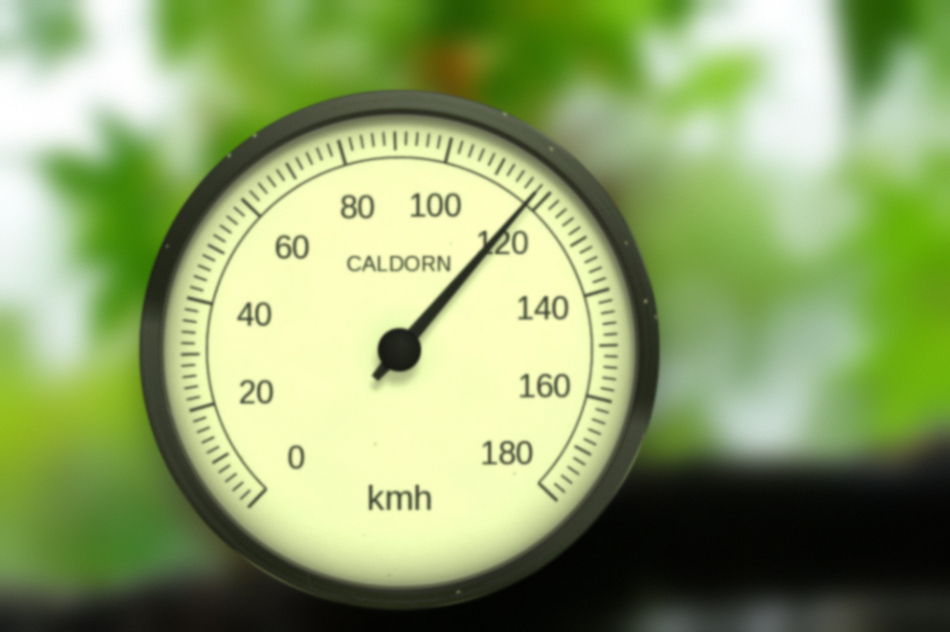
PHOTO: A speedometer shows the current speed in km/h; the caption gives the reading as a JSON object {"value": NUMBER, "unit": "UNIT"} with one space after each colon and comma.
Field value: {"value": 118, "unit": "km/h"}
